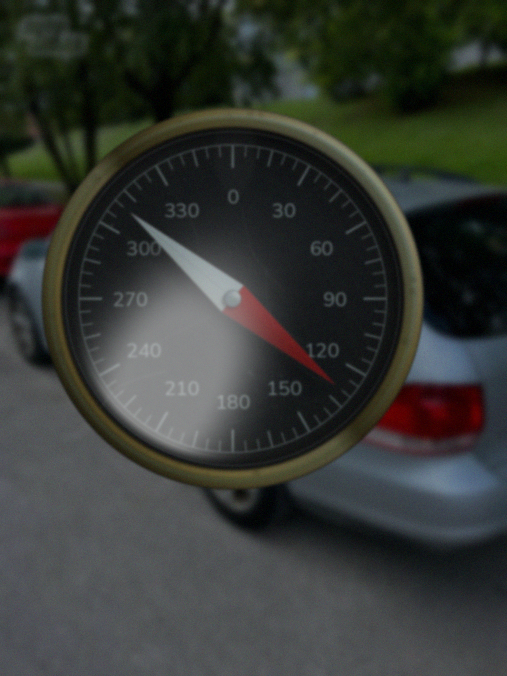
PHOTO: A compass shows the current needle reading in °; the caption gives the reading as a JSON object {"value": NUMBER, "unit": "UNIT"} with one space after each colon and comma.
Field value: {"value": 130, "unit": "°"}
